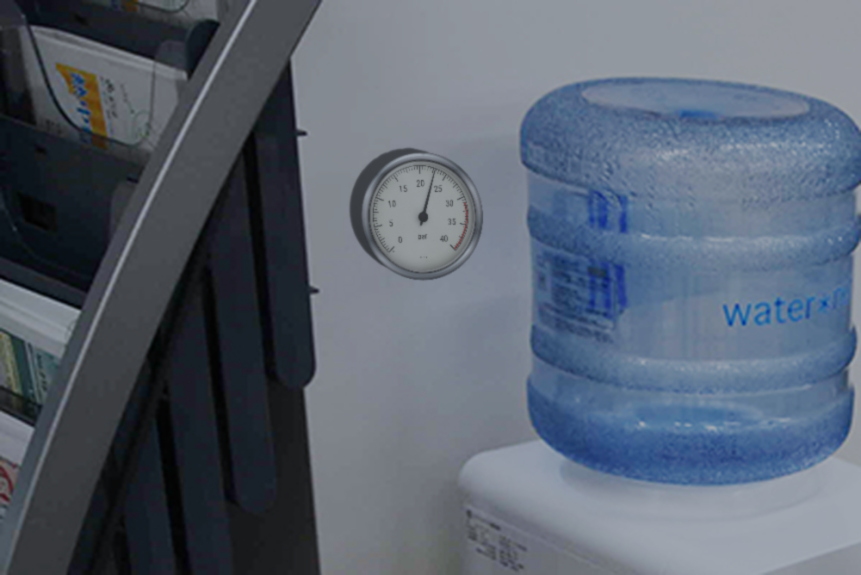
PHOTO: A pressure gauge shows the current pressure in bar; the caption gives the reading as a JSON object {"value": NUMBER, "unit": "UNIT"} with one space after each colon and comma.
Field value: {"value": 22.5, "unit": "bar"}
